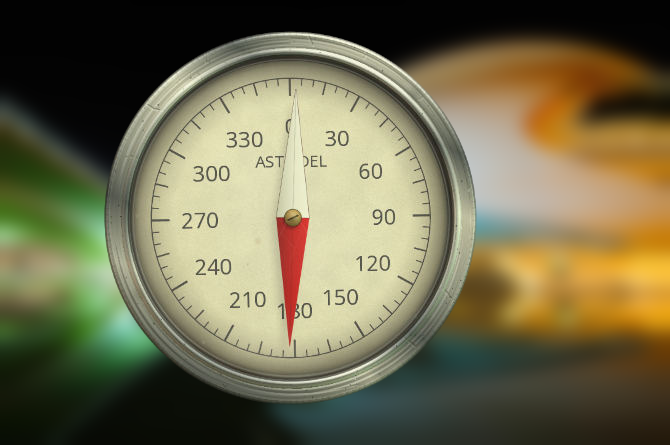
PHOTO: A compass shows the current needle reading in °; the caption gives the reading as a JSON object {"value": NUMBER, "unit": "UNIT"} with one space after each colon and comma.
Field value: {"value": 182.5, "unit": "°"}
